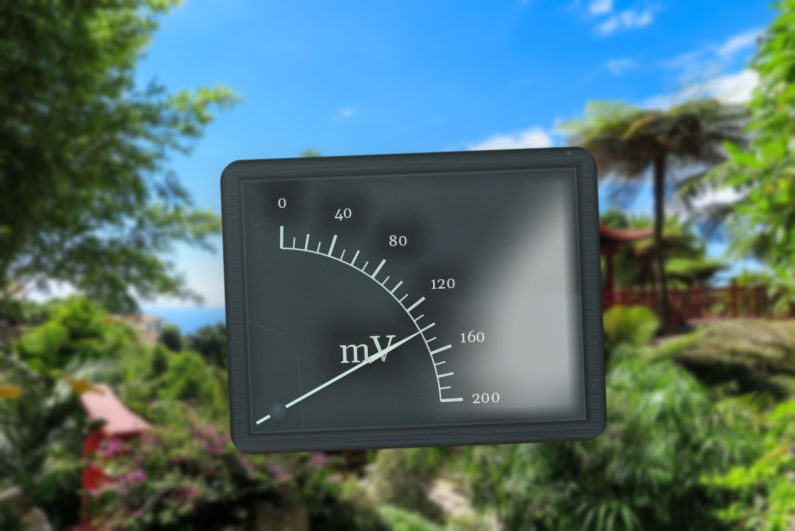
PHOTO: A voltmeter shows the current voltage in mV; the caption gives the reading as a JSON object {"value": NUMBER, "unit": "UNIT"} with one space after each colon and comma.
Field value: {"value": 140, "unit": "mV"}
